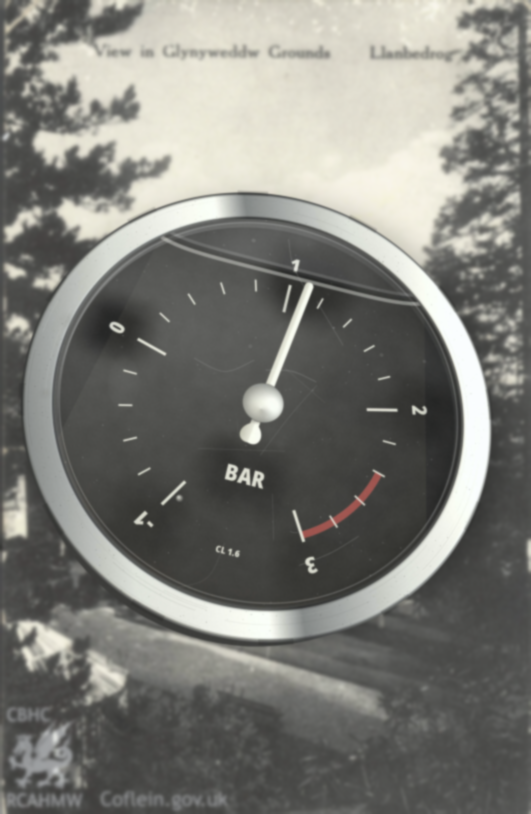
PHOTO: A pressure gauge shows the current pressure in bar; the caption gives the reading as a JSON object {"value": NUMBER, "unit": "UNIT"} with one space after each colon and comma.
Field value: {"value": 1.1, "unit": "bar"}
